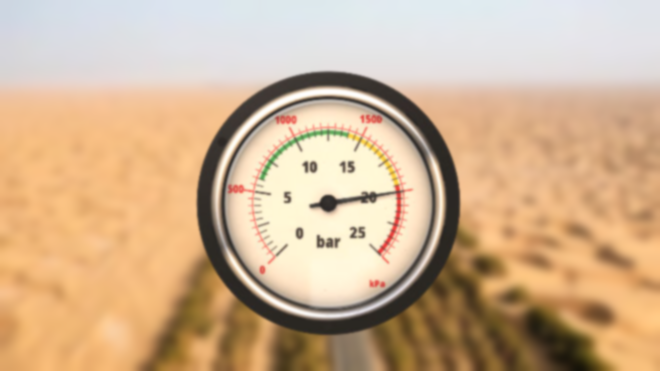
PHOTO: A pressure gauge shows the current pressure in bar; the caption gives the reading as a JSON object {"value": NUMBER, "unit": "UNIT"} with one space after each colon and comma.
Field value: {"value": 20, "unit": "bar"}
